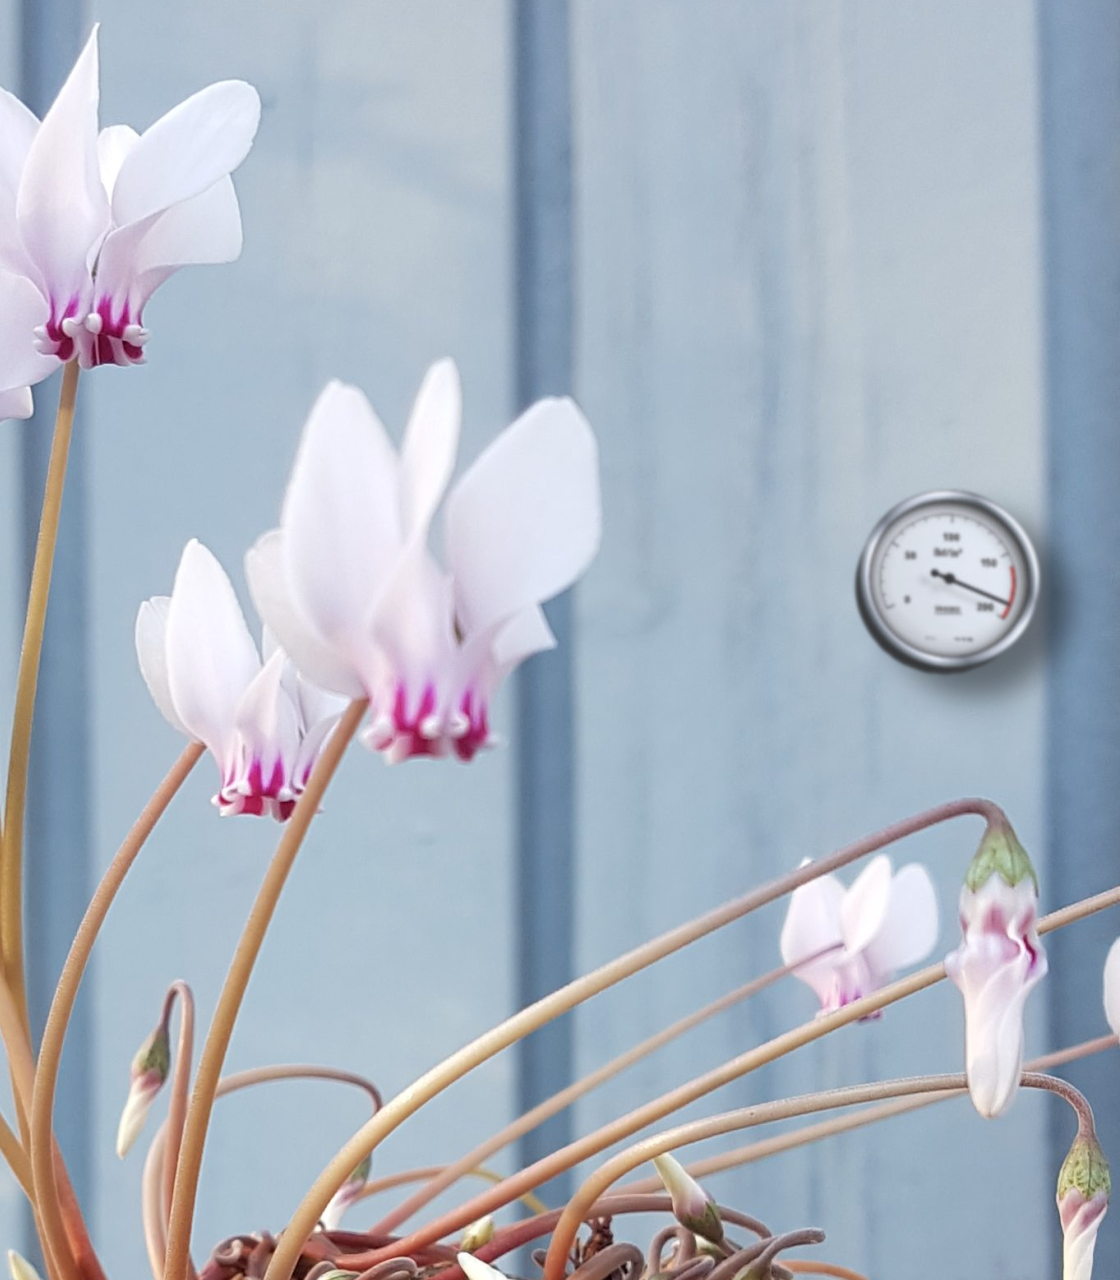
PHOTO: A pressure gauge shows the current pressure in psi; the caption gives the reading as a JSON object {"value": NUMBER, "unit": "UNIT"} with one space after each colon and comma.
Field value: {"value": 190, "unit": "psi"}
